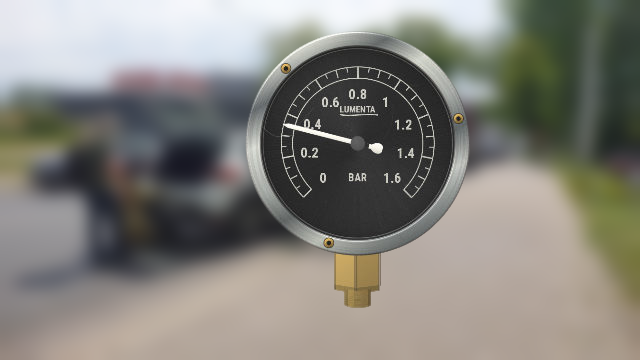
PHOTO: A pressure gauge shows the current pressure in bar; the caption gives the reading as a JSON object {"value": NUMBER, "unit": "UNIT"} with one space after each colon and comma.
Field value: {"value": 0.35, "unit": "bar"}
